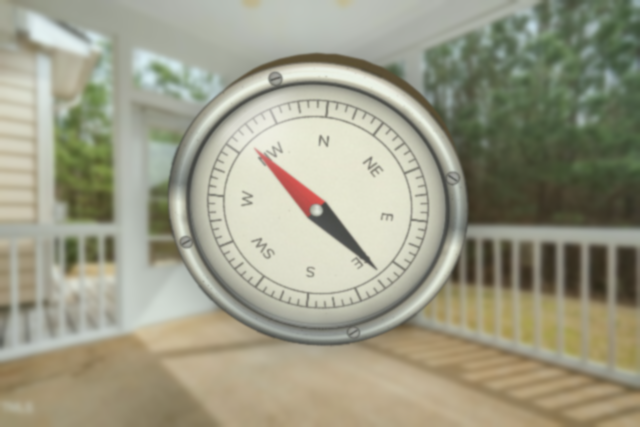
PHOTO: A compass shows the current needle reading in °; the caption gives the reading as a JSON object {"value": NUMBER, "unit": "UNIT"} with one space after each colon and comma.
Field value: {"value": 310, "unit": "°"}
